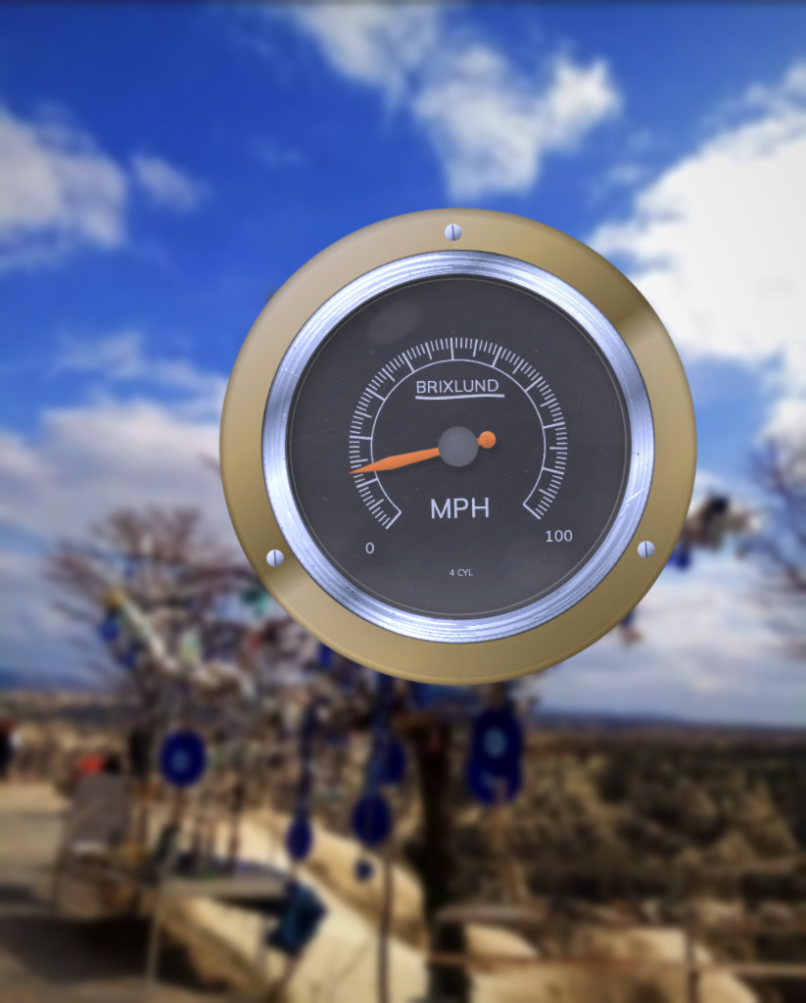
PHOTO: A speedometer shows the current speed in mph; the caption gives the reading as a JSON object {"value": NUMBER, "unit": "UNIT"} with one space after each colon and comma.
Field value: {"value": 13, "unit": "mph"}
